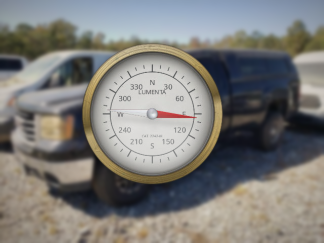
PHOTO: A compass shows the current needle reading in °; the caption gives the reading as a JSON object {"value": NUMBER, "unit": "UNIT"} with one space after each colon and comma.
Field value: {"value": 95, "unit": "°"}
